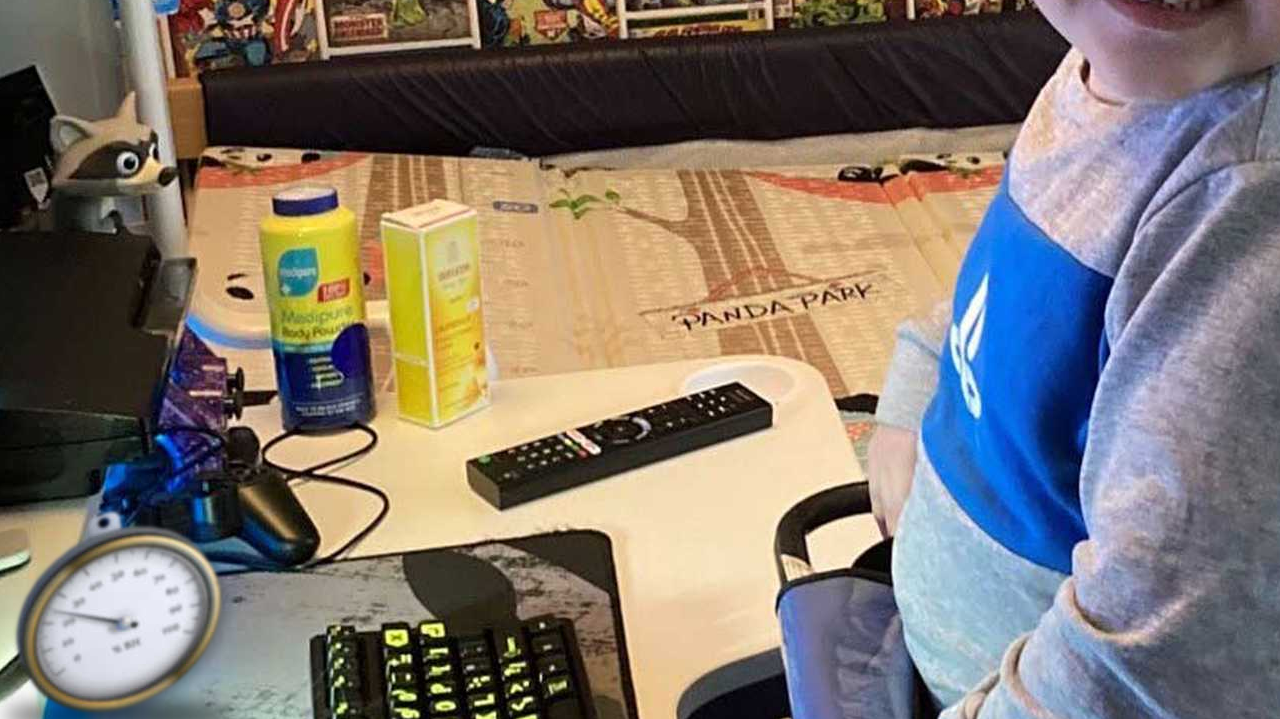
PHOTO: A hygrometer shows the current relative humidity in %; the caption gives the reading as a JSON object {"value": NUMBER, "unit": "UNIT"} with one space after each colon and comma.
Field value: {"value": 25, "unit": "%"}
